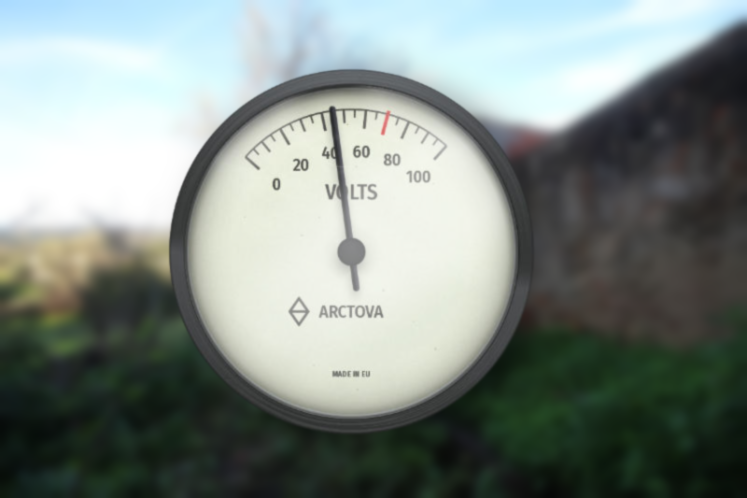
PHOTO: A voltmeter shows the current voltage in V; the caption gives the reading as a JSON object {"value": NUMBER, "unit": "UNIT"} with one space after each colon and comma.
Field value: {"value": 45, "unit": "V"}
